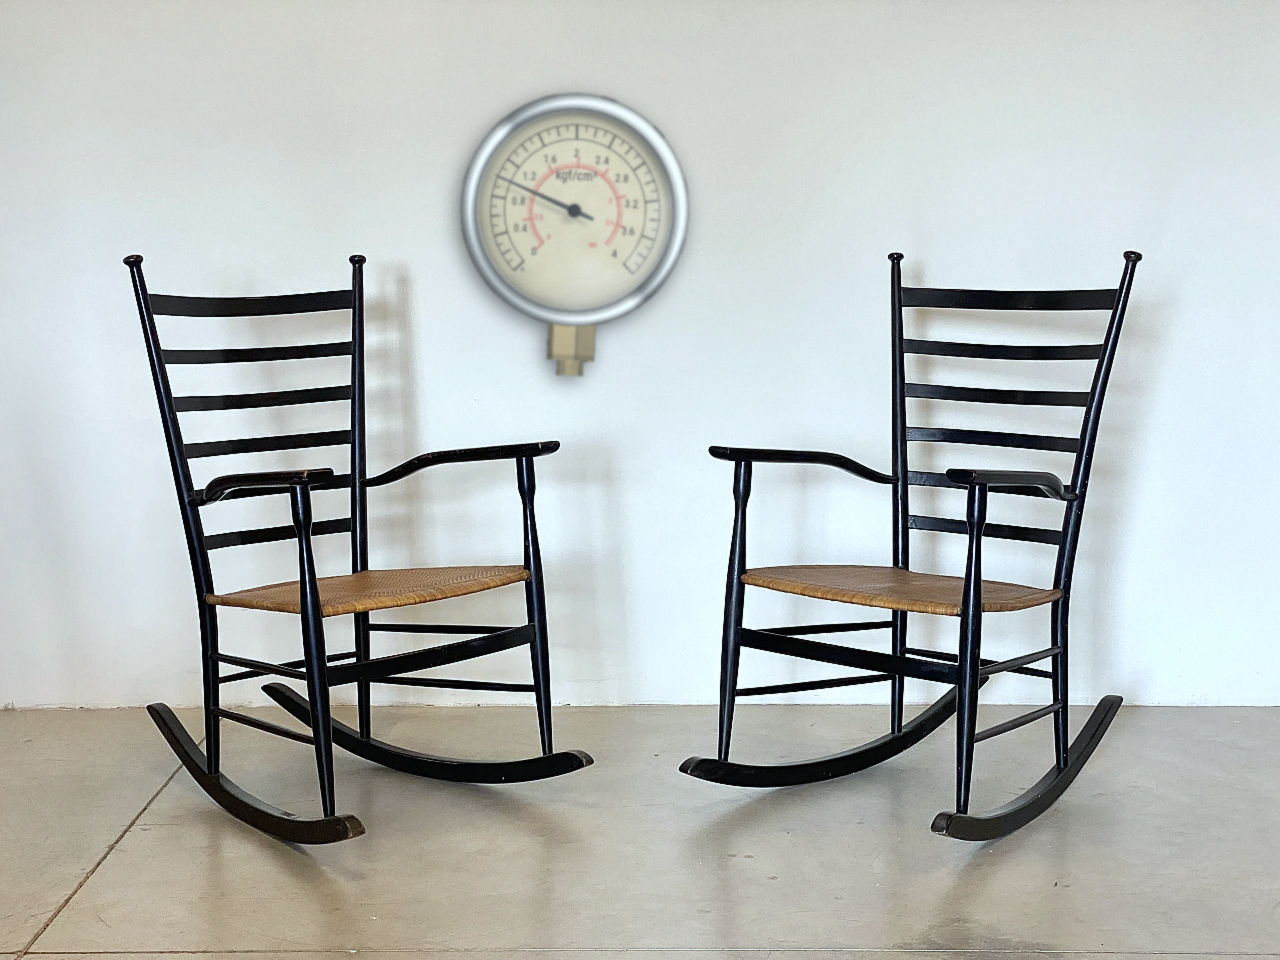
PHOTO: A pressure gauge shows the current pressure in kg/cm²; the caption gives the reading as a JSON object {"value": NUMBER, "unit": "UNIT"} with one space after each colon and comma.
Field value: {"value": 1, "unit": "kg/cm²"}
